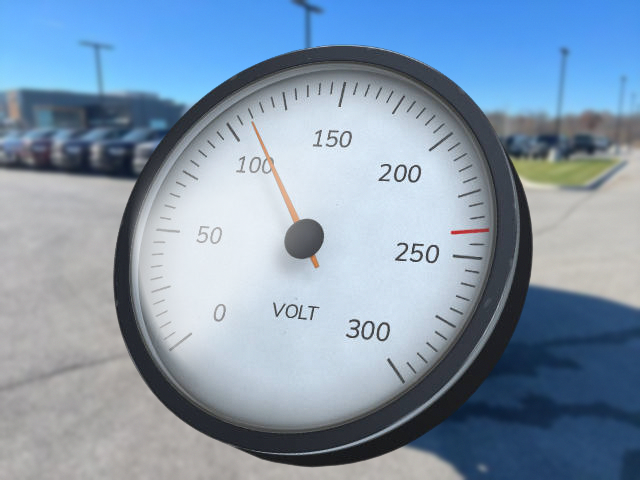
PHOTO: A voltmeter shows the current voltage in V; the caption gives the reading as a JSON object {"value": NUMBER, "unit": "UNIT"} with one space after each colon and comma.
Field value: {"value": 110, "unit": "V"}
